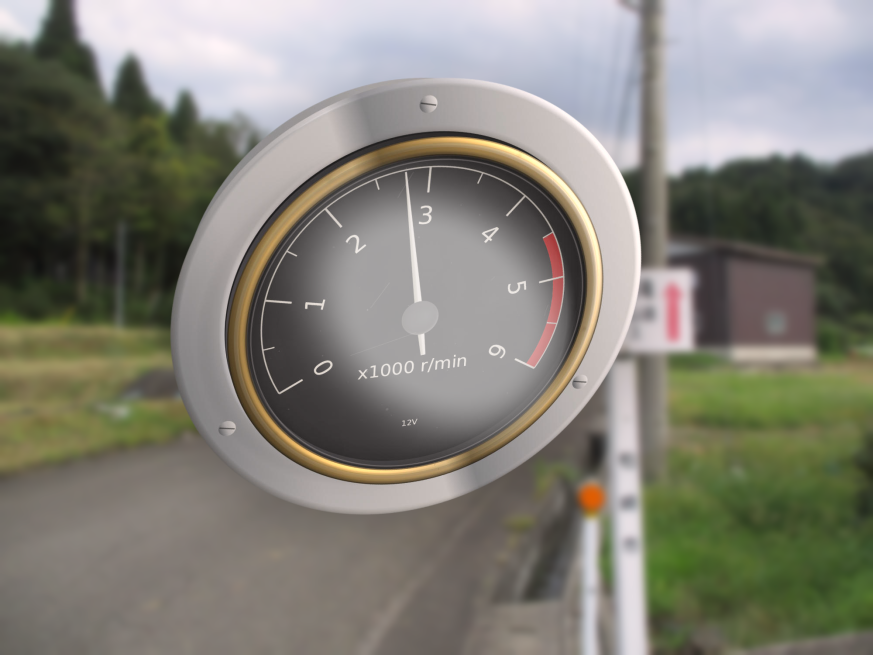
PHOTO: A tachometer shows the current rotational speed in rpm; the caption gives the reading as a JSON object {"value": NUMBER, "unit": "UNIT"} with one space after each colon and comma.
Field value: {"value": 2750, "unit": "rpm"}
